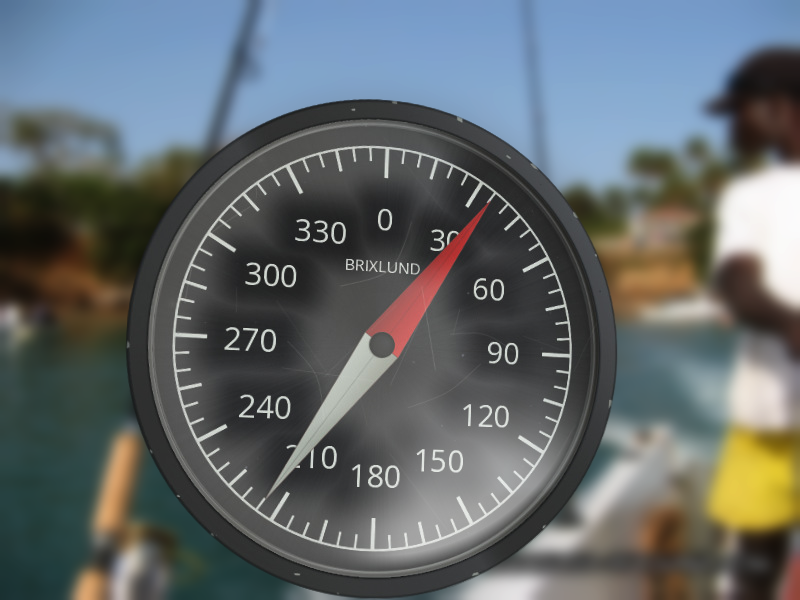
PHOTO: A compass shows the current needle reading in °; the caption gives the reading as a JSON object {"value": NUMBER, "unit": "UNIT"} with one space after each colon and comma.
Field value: {"value": 35, "unit": "°"}
